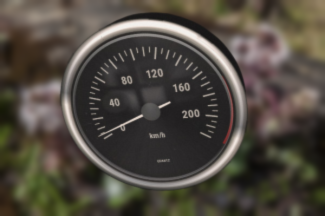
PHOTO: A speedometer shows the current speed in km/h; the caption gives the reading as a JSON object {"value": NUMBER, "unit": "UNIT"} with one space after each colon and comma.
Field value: {"value": 5, "unit": "km/h"}
